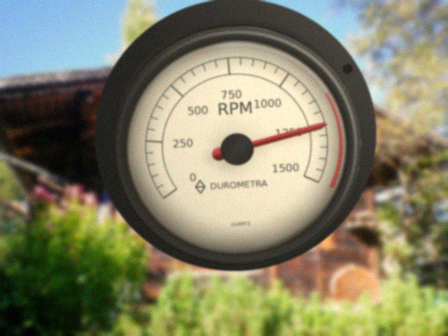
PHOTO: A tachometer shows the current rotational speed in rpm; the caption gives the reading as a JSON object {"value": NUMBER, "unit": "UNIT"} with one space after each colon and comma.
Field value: {"value": 1250, "unit": "rpm"}
